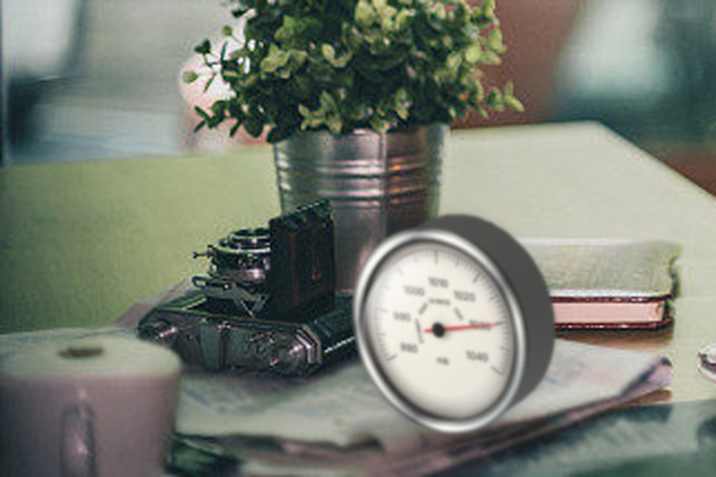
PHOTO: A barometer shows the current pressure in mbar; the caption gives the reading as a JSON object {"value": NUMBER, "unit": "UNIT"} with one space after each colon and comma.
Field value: {"value": 1030, "unit": "mbar"}
